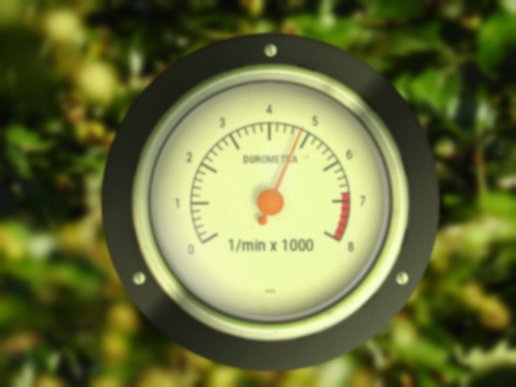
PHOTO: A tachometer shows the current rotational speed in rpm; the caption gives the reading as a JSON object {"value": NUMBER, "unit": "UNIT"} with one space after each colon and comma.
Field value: {"value": 4800, "unit": "rpm"}
